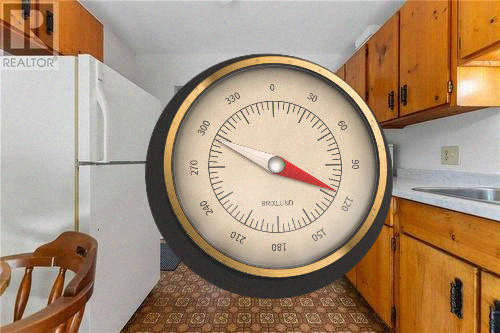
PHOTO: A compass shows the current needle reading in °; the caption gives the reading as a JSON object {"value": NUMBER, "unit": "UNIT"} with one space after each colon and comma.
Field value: {"value": 115, "unit": "°"}
